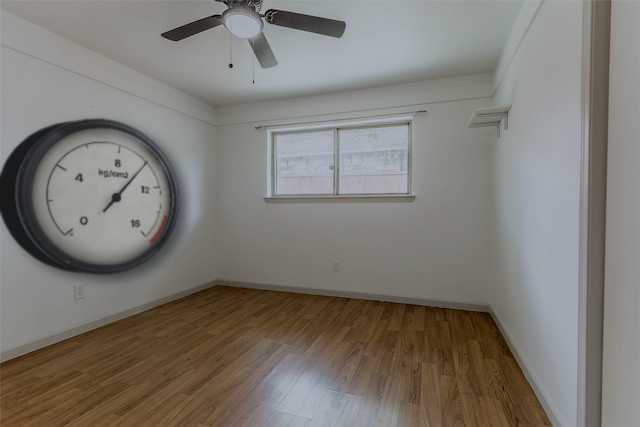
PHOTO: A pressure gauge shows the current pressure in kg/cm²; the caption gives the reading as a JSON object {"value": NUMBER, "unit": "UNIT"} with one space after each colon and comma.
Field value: {"value": 10, "unit": "kg/cm²"}
